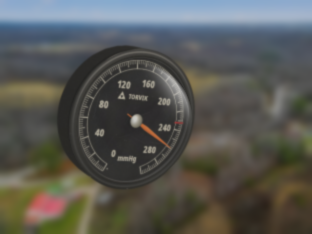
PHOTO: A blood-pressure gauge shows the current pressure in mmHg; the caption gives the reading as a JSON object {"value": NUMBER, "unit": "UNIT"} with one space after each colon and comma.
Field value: {"value": 260, "unit": "mmHg"}
